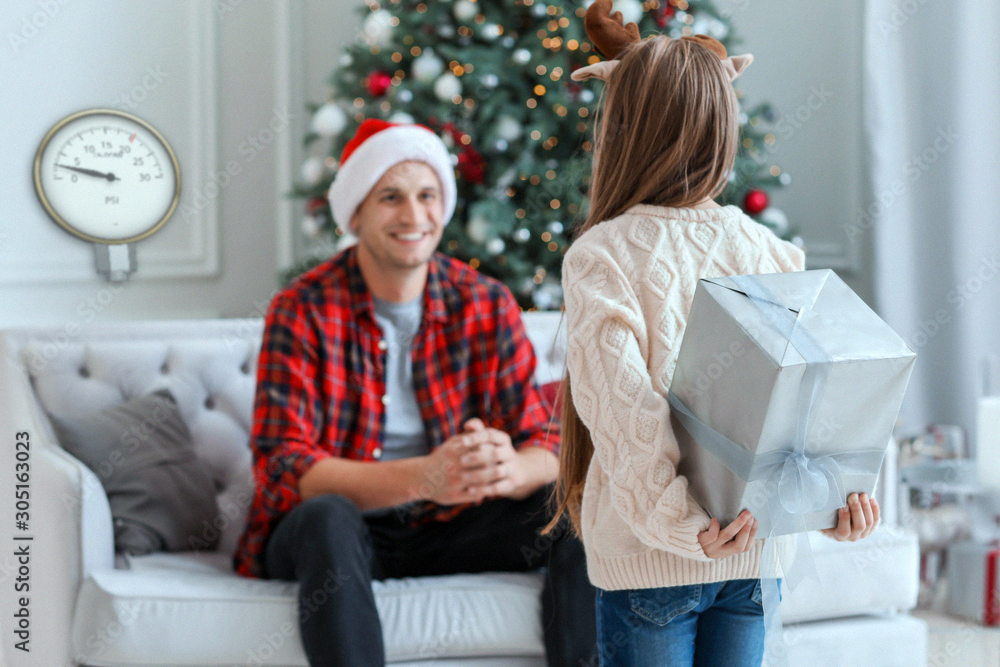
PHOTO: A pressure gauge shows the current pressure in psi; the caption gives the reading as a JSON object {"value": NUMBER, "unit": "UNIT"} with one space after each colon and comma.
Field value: {"value": 2.5, "unit": "psi"}
